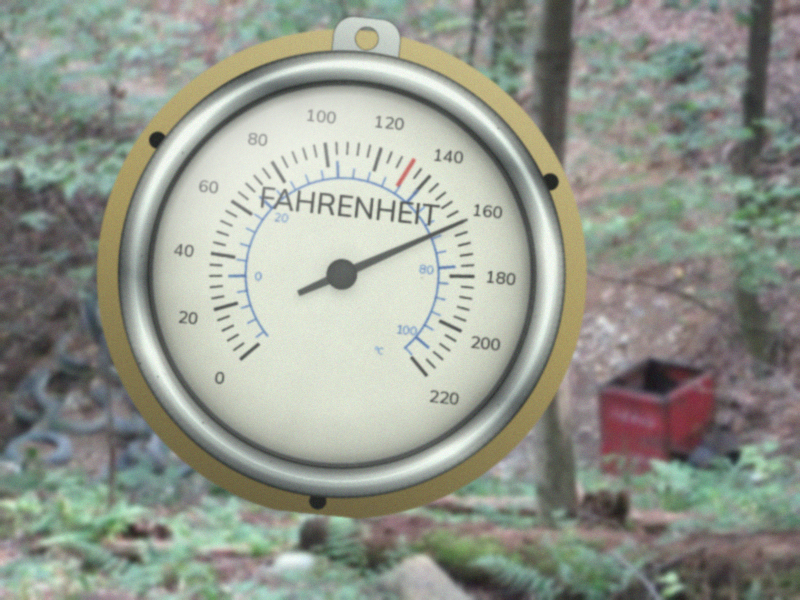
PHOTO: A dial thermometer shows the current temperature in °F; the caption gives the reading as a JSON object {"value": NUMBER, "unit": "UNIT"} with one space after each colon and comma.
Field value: {"value": 160, "unit": "°F"}
